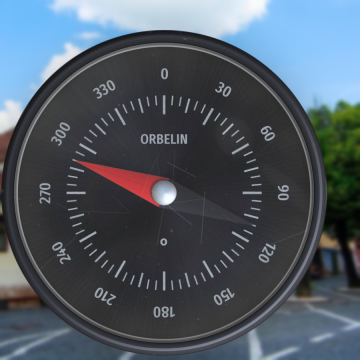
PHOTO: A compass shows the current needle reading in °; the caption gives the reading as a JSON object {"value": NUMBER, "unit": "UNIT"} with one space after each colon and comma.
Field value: {"value": 290, "unit": "°"}
